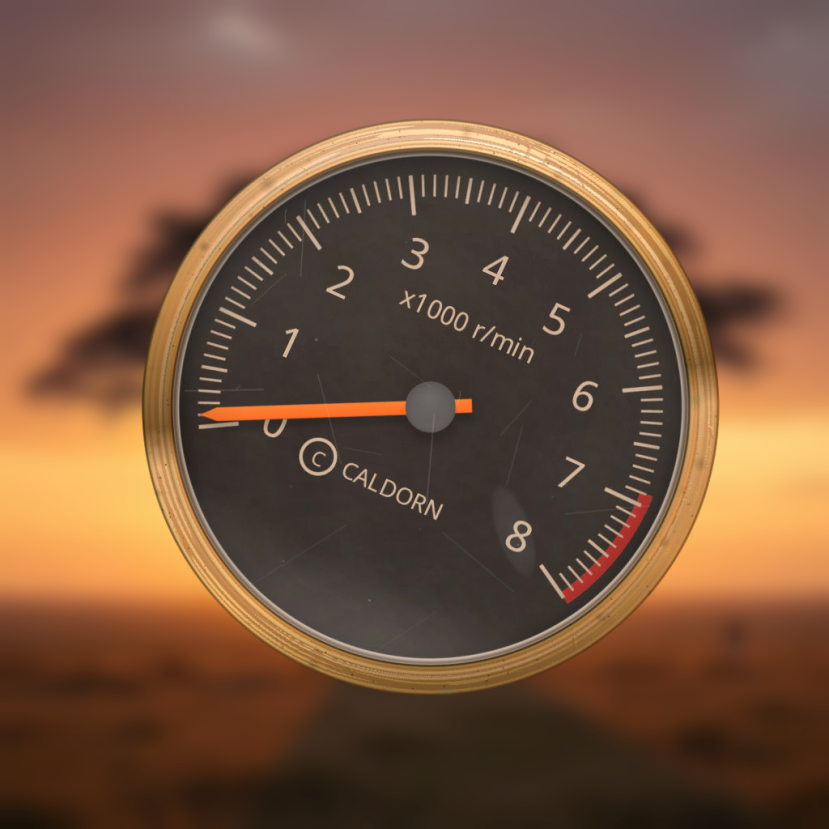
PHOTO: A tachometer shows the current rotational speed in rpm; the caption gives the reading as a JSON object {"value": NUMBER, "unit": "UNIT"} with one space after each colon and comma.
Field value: {"value": 100, "unit": "rpm"}
